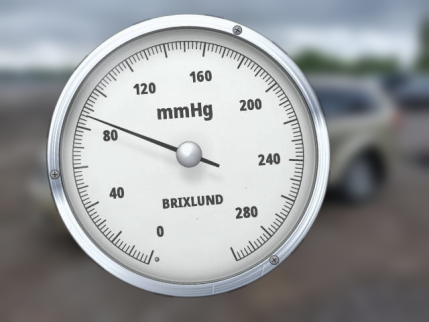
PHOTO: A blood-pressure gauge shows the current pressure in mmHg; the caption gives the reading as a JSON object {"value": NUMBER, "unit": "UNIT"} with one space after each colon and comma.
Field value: {"value": 86, "unit": "mmHg"}
